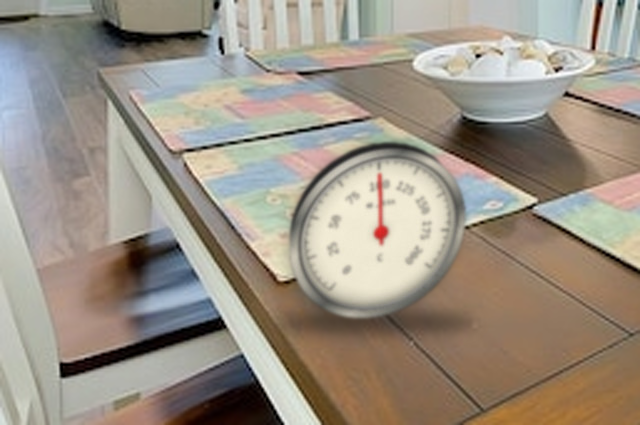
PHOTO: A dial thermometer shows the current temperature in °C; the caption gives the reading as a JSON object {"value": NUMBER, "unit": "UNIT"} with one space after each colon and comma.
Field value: {"value": 100, "unit": "°C"}
